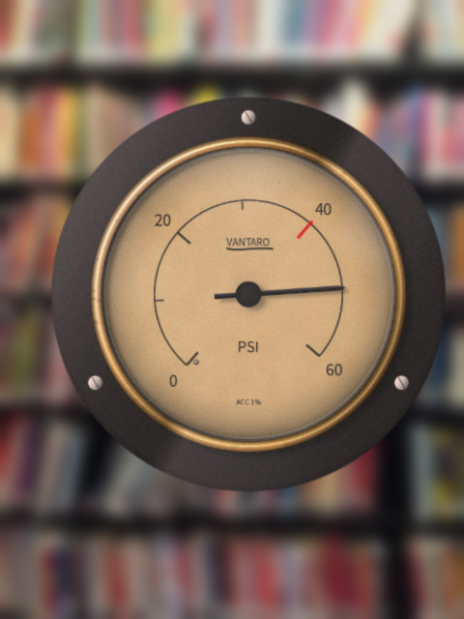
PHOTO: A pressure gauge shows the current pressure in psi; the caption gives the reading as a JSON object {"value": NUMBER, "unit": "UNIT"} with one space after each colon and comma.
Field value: {"value": 50, "unit": "psi"}
